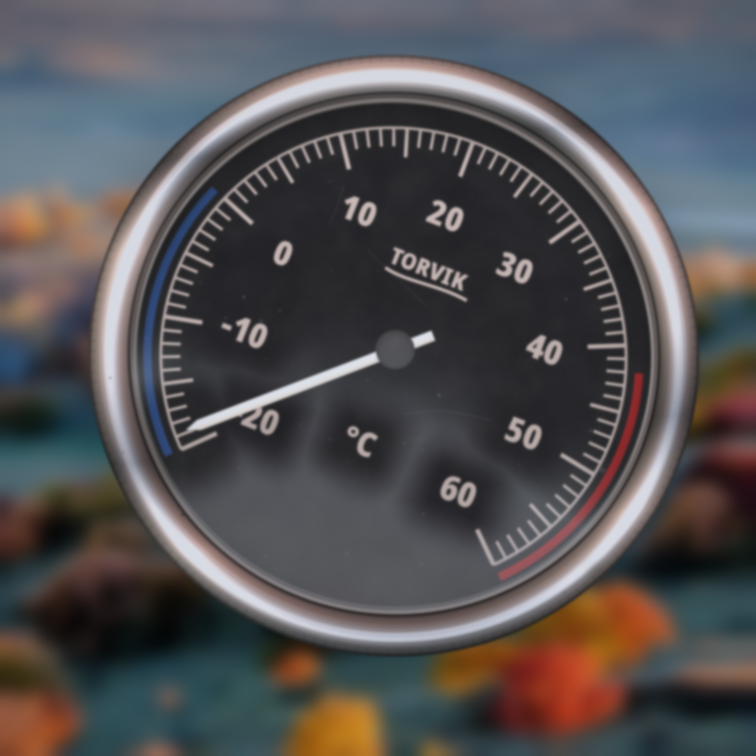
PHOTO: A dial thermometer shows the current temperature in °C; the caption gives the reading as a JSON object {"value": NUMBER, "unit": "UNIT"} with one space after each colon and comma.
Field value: {"value": -19, "unit": "°C"}
